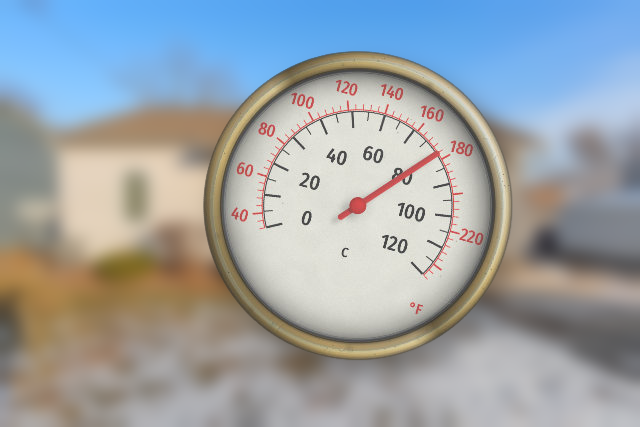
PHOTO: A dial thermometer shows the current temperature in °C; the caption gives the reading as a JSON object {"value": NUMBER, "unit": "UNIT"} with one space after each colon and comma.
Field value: {"value": 80, "unit": "°C"}
